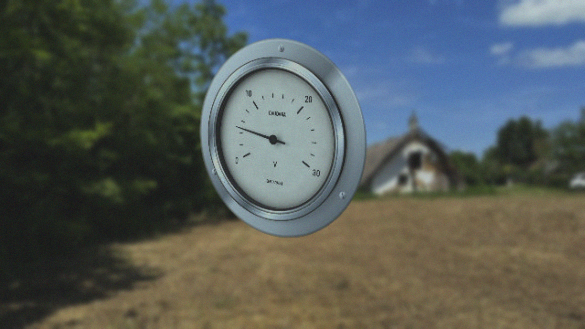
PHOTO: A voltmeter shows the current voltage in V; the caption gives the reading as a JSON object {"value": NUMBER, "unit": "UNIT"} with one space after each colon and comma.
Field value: {"value": 5, "unit": "V"}
